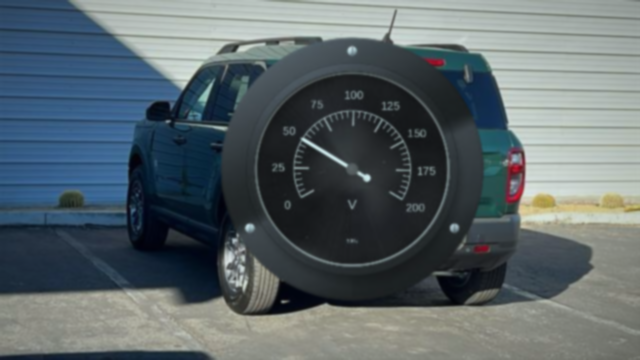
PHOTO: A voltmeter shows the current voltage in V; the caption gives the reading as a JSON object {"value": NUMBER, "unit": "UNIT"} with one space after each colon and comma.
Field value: {"value": 50, "unit": "V"}
